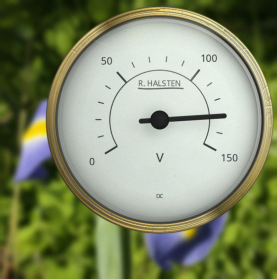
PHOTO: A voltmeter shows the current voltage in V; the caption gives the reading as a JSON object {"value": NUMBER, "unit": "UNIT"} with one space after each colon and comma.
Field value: {"value": 130, "unit": "V"}
